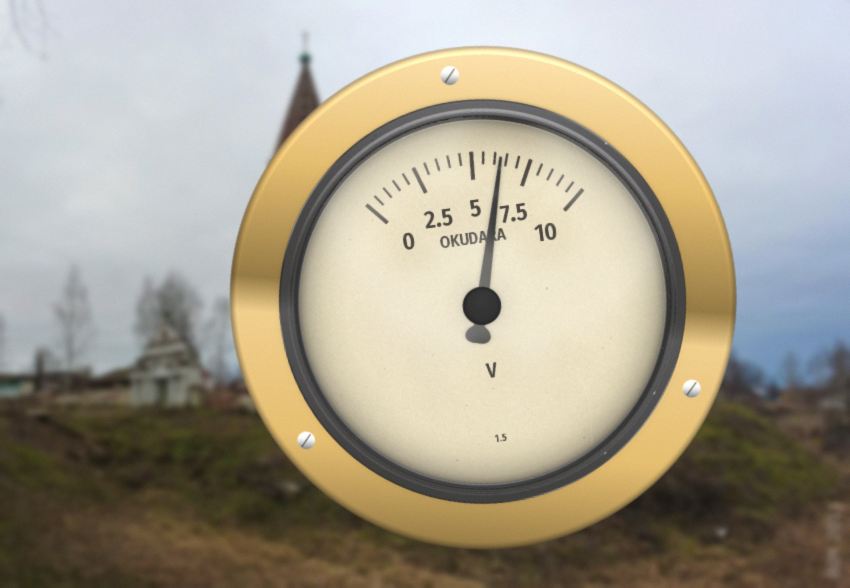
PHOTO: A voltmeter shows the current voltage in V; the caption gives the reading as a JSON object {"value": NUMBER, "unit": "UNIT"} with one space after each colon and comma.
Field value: {"value": 6.25, "unit": "V"}
